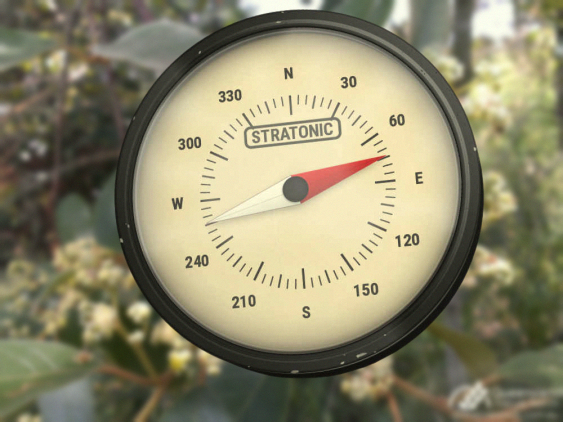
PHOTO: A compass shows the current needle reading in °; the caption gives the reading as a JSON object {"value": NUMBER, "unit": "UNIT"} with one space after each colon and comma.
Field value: {"value": 75, "unit": "°"}
